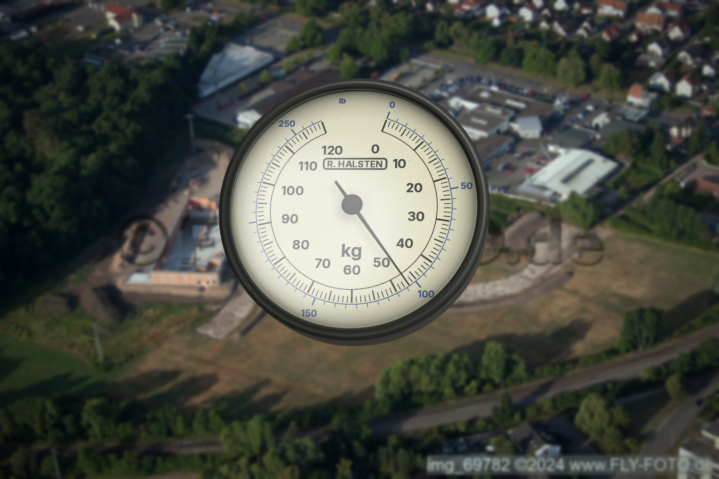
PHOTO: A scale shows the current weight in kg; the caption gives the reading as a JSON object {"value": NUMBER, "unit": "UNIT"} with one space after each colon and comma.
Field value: {"value": 47, "unit": "kg"}
